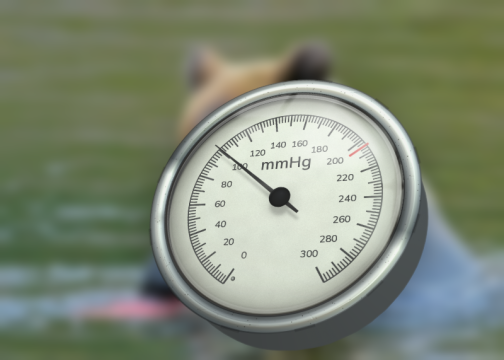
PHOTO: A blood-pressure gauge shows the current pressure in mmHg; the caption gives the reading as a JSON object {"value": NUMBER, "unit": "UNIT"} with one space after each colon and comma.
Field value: {"value": 100, "unit": "mmHg"}
